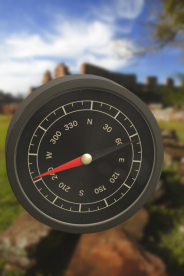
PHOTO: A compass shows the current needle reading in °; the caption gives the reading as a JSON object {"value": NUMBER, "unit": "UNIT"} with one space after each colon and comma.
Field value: {"value": 245, "unit": "°"}
